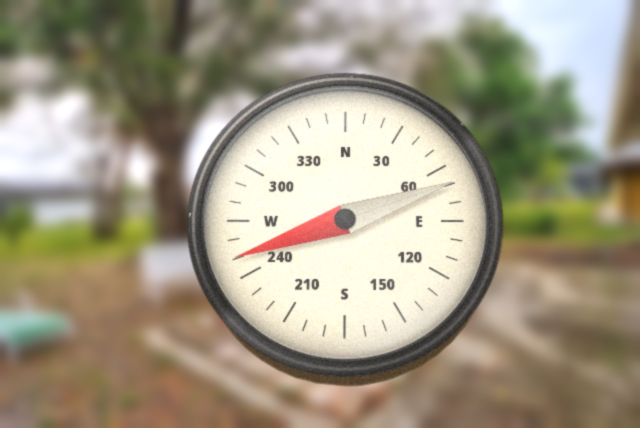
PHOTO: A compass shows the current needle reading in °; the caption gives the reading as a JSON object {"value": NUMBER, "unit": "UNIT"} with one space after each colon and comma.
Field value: {"value": 250, "unit": "°"}
